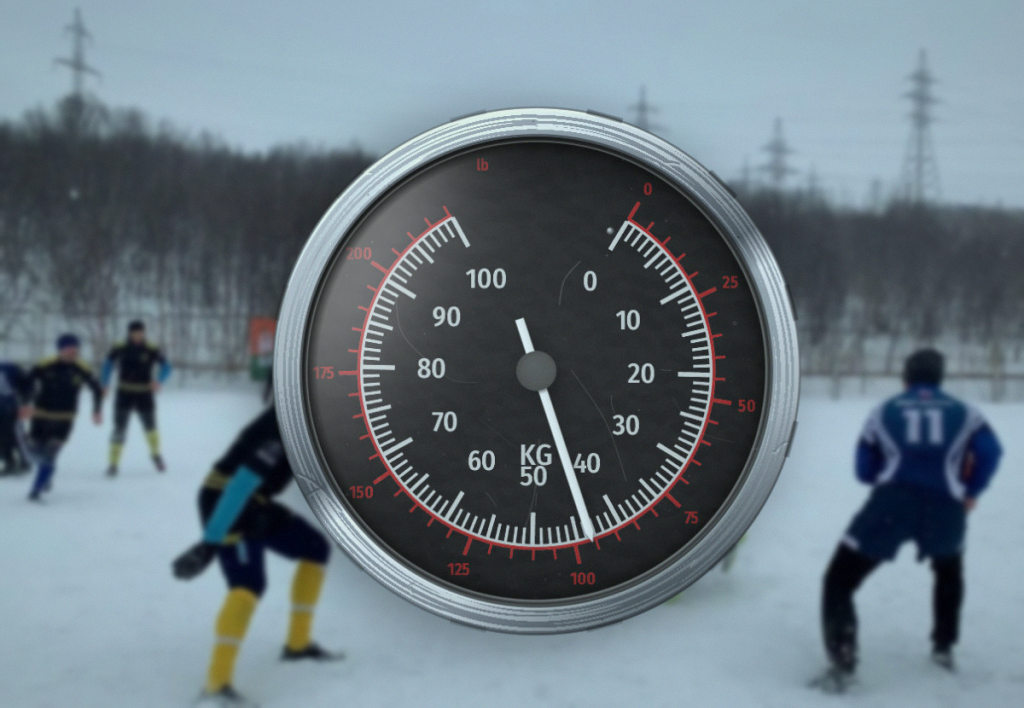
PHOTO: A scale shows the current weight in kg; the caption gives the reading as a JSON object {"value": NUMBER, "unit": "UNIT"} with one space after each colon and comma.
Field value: {"value": 43.5, "unit": "kg"}
